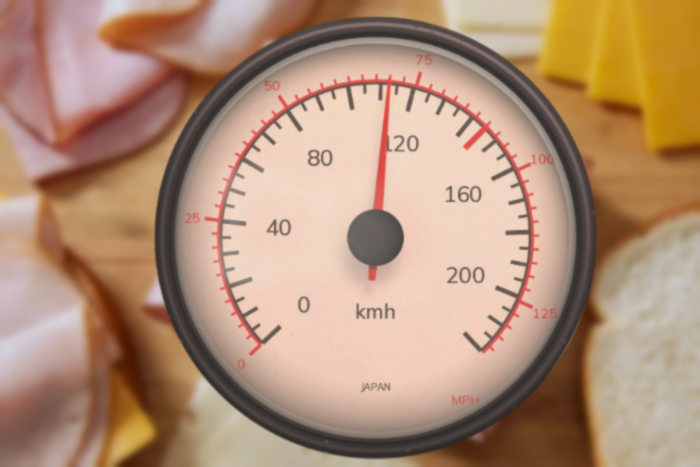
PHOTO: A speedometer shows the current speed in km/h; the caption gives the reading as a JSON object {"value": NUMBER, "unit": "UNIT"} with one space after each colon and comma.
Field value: {"value": 112.5, "unit": "km/h"}
